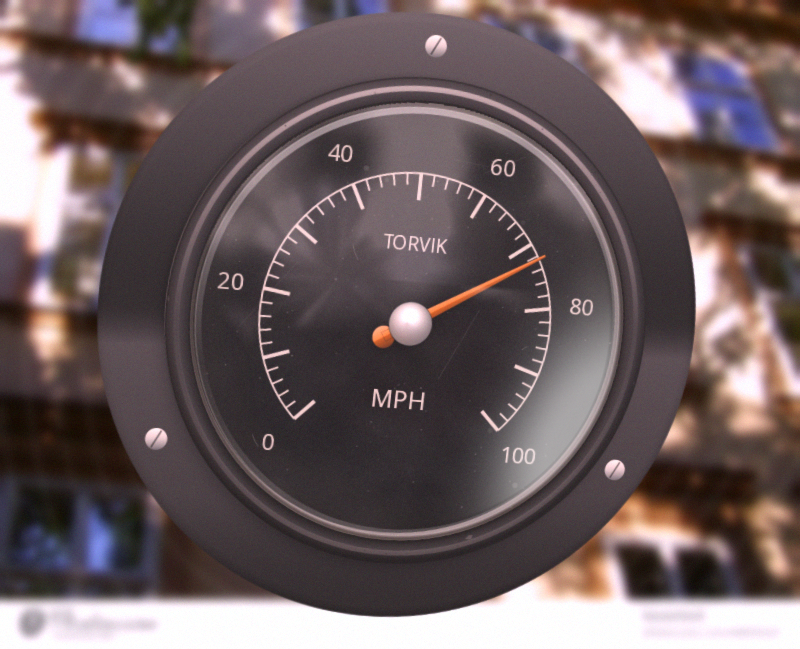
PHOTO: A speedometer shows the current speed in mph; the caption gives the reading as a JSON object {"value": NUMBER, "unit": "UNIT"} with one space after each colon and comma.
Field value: {"value": 72, "unit": "mph"}
